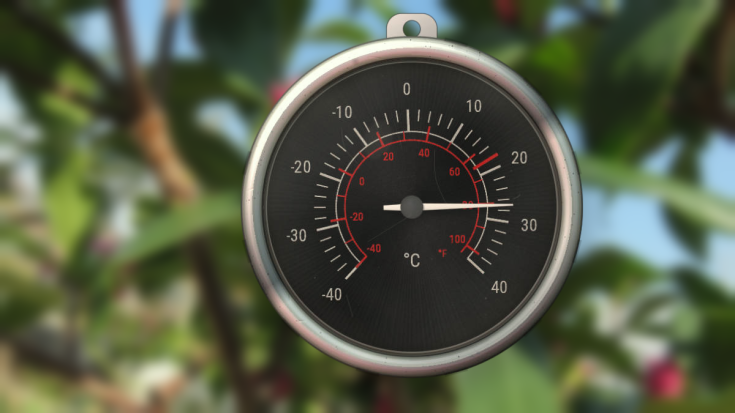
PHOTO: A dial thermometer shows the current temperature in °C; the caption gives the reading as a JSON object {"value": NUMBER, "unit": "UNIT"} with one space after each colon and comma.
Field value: {"value": 27, "unit": "°C"}
